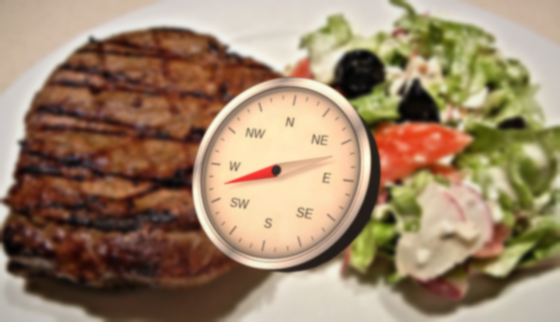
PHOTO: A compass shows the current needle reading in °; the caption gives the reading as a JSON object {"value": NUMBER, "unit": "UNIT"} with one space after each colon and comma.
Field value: {"value": 250, "unit": "°"}
